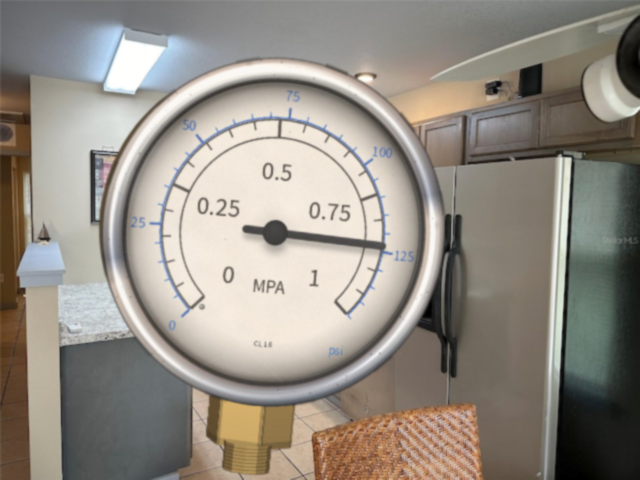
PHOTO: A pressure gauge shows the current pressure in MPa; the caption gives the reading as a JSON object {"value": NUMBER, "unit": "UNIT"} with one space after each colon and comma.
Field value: {"value": 0.85, "unit": "MPa"}
